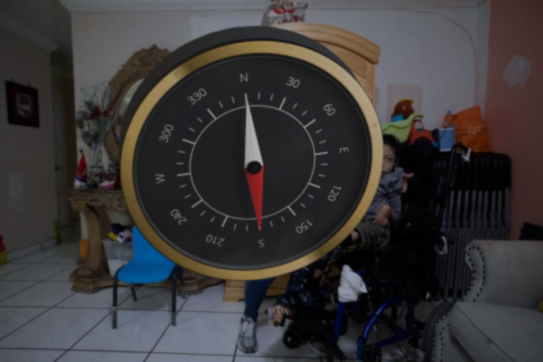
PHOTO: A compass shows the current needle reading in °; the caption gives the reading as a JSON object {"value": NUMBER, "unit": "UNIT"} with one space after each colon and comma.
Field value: {"value": 180, "unit": "°"}
